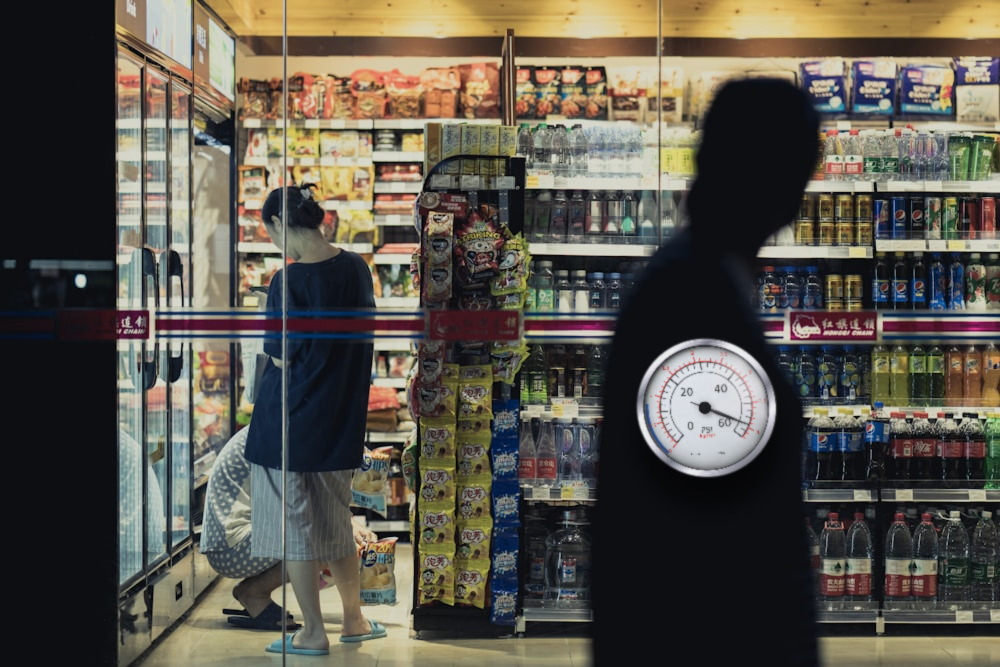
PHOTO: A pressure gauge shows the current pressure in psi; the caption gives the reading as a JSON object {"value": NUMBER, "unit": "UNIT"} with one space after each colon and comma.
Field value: {"value": 56, "unit": "psi"}
